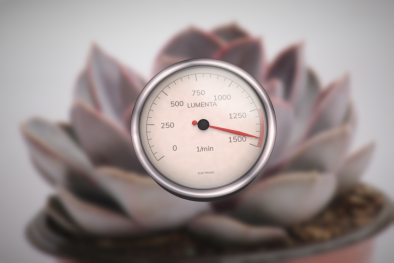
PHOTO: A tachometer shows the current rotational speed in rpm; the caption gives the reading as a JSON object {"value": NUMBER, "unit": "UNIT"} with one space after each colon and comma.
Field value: {"value": 1450, "unit": "rpm"}
